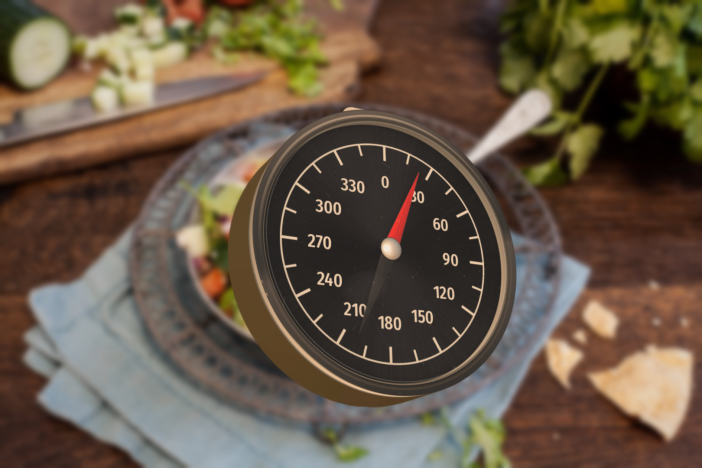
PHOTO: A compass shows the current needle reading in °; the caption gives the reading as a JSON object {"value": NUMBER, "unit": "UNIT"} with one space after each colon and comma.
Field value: {"value": 22.5, "unit": "°"}
